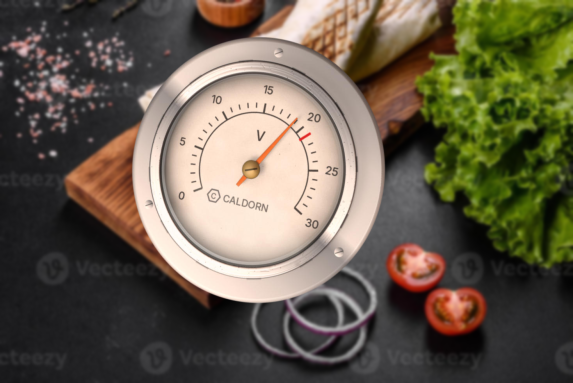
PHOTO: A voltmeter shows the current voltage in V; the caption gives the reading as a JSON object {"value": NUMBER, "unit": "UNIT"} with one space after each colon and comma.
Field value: {"value": 19, "unit": "V"}
